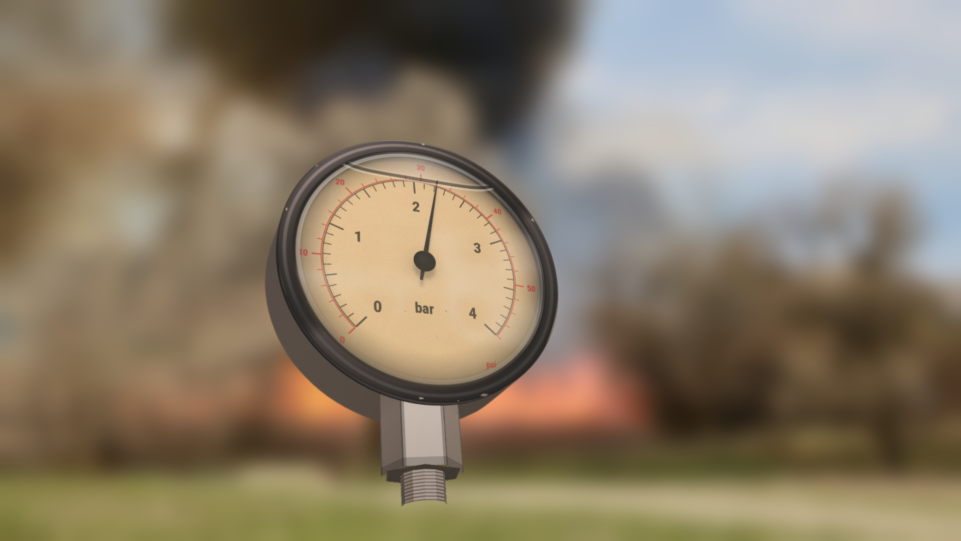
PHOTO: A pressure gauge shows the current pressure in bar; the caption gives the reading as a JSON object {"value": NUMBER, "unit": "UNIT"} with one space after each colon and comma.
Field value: {"value": 2.2, "unit": "bar"}
